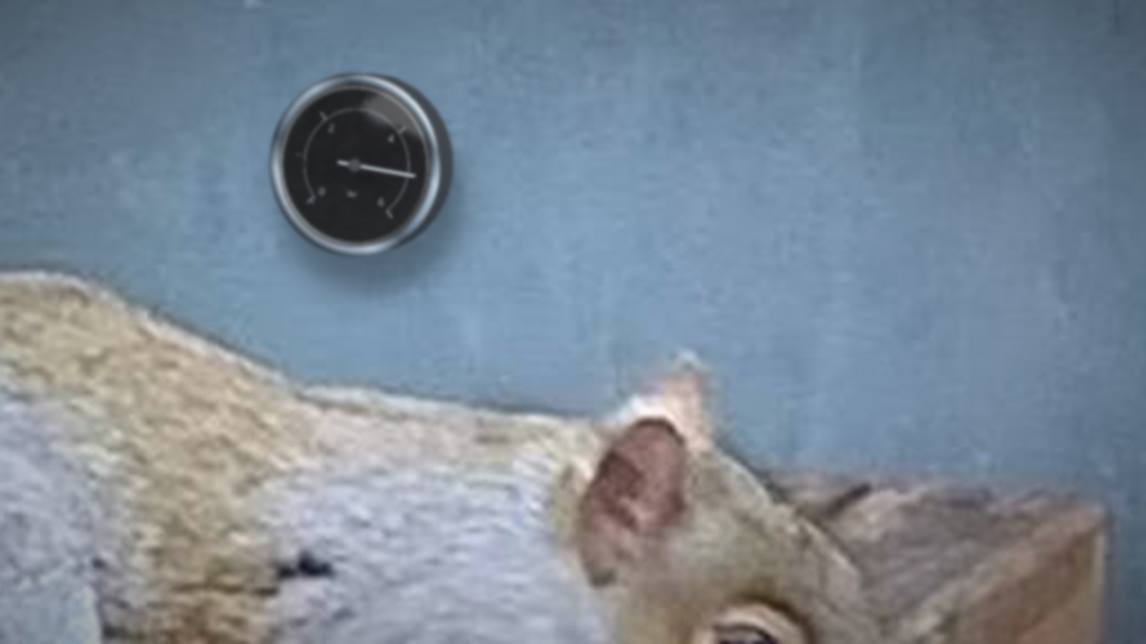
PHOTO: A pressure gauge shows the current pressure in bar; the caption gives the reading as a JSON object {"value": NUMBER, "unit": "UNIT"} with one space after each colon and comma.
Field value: {"value": 5, "unit": "bar"}
